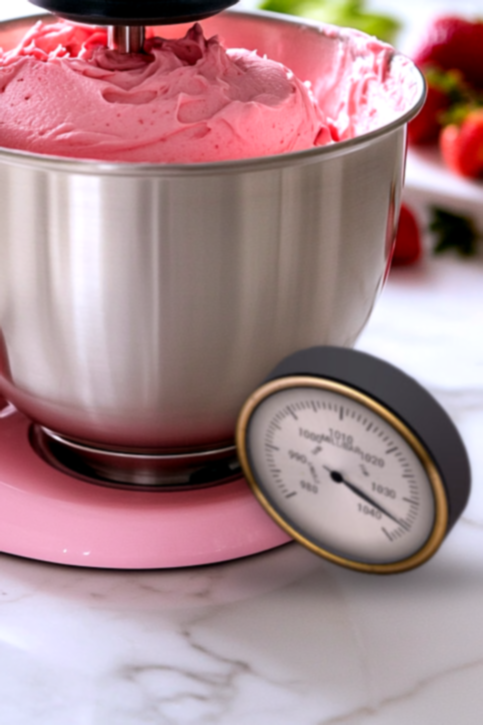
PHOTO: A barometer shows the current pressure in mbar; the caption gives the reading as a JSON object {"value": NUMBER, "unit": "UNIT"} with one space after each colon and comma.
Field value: {"value": 1035, "unit": "mbar"}
